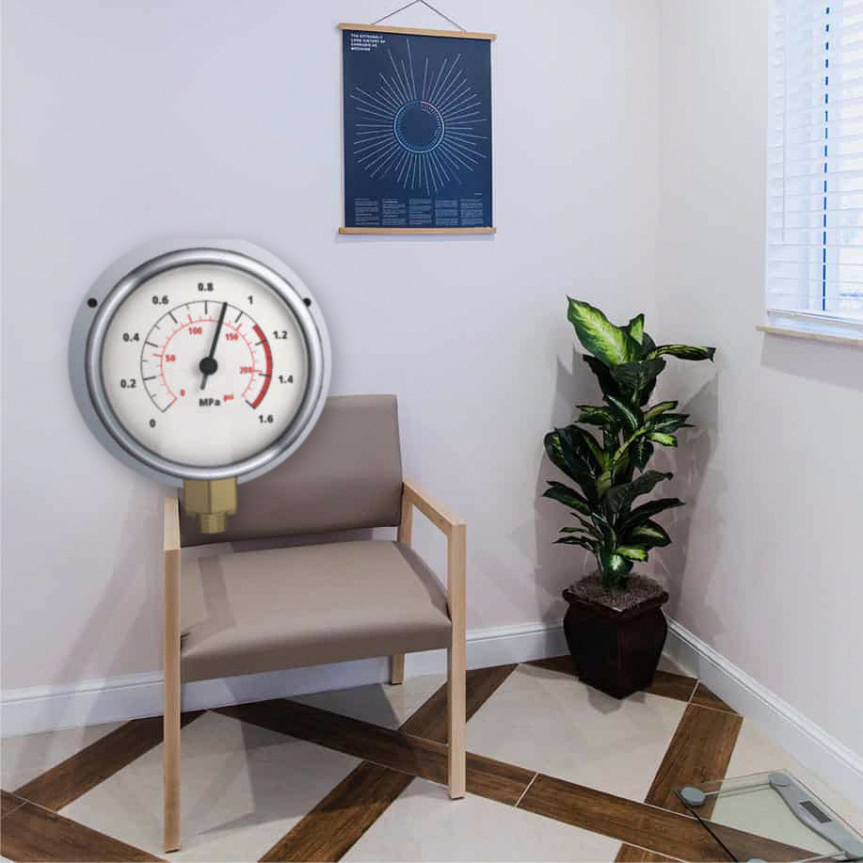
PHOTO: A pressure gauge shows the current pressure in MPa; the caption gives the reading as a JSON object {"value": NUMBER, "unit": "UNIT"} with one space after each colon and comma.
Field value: {"value": 0.9, "unit": "MPa"}
